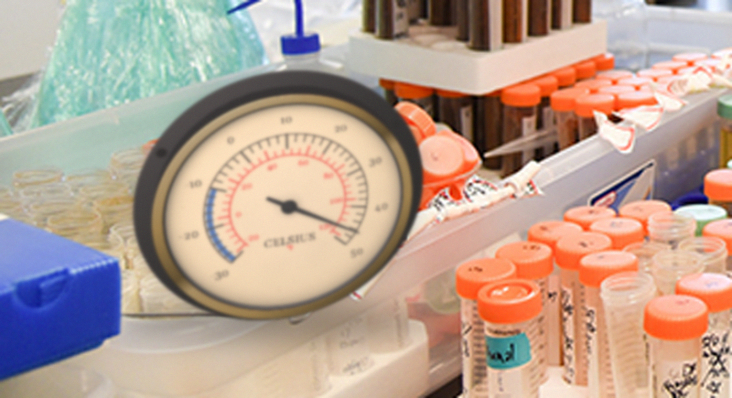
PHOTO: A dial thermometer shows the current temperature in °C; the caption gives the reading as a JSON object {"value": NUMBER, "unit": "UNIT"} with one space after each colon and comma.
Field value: {"value": 46, "unit": "°C"}
